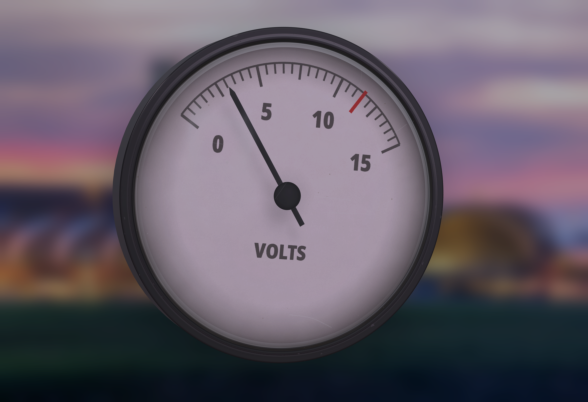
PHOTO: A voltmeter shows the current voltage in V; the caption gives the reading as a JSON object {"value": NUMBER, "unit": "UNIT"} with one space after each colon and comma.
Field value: {"value": 3, "unit": "V"}
